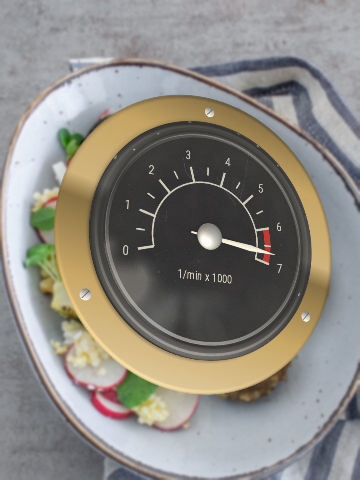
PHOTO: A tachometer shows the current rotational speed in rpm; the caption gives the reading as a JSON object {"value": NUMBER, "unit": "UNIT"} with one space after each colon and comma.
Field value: {"value": 6750, "unit": "rpm"}
